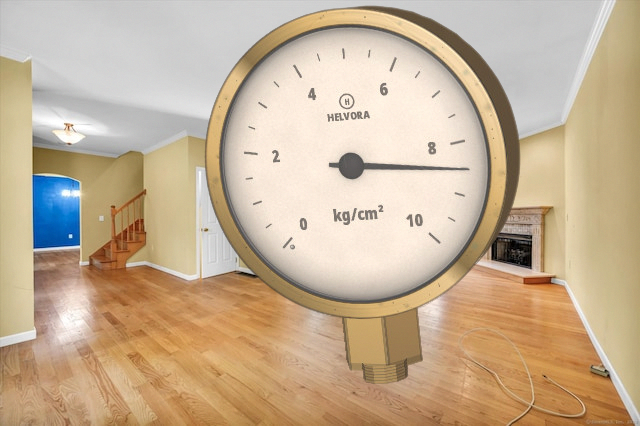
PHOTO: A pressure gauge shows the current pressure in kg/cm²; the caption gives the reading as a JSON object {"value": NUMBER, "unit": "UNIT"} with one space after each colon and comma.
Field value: {"value": 8.5, "unit": "kg/cm²"}
